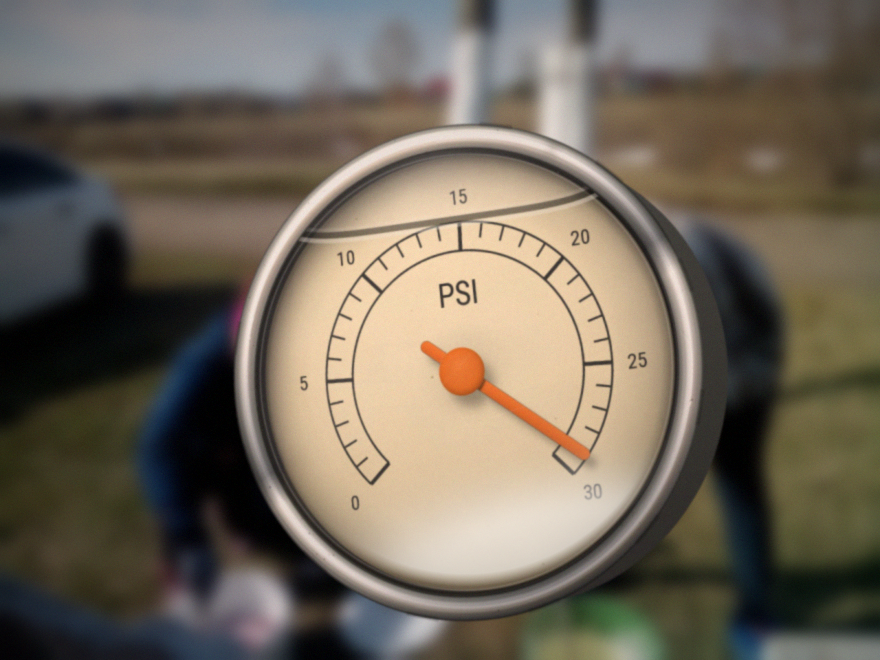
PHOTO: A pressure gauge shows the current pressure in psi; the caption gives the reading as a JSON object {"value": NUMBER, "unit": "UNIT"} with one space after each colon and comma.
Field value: {"value": 29, "unit": "psi"}
